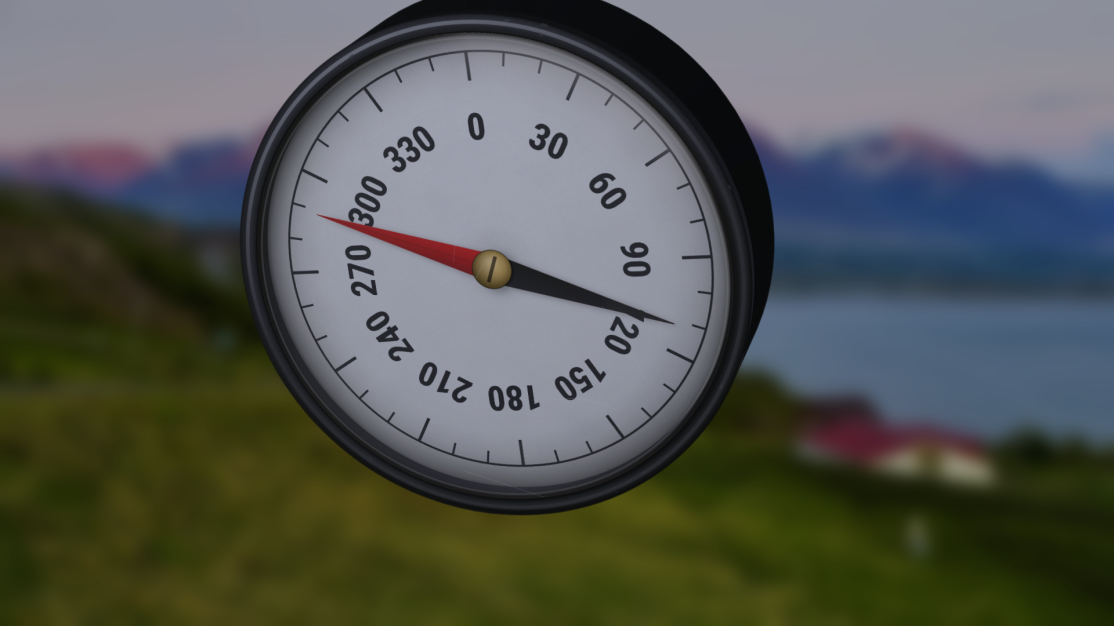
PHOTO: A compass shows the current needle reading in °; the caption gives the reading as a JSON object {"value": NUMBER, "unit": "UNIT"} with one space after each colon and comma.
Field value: {"value": 290, "unit": "°"}
